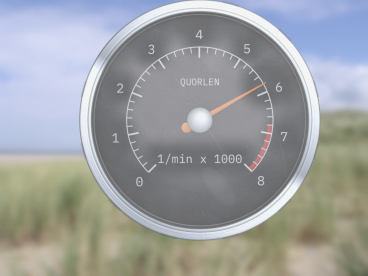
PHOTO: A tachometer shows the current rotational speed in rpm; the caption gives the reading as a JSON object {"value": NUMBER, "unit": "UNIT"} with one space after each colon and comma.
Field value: {"value": 5800, "unit": "rpm"}
